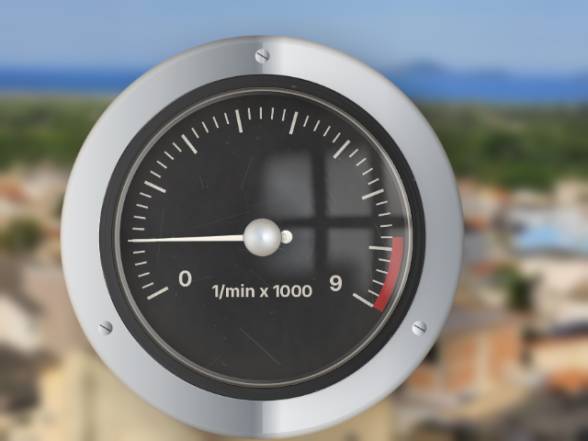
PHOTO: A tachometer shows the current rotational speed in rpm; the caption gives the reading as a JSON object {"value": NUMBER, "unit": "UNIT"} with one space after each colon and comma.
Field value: {"value": 1000, "unit": "rpm"}
